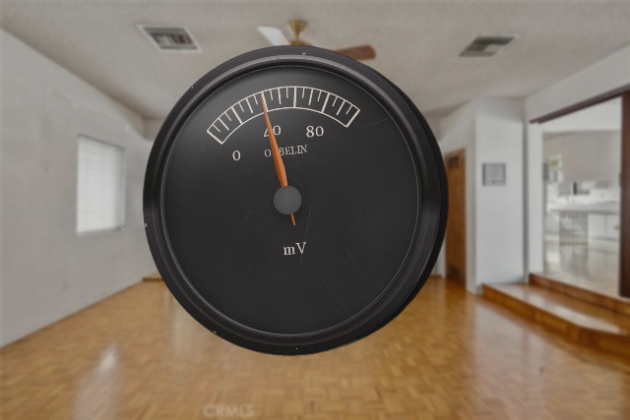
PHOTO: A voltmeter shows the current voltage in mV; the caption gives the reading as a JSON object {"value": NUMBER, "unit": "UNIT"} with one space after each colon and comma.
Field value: {"value": 40, "unit": "mV"}
